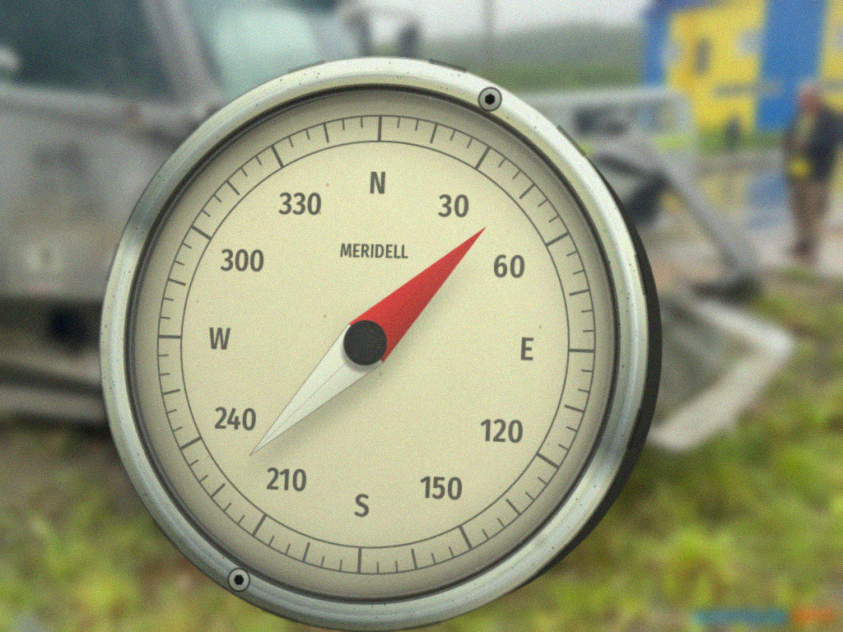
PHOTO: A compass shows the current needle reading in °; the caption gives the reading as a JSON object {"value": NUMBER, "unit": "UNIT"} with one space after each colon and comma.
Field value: {"value": 45, "unit": "°"}
